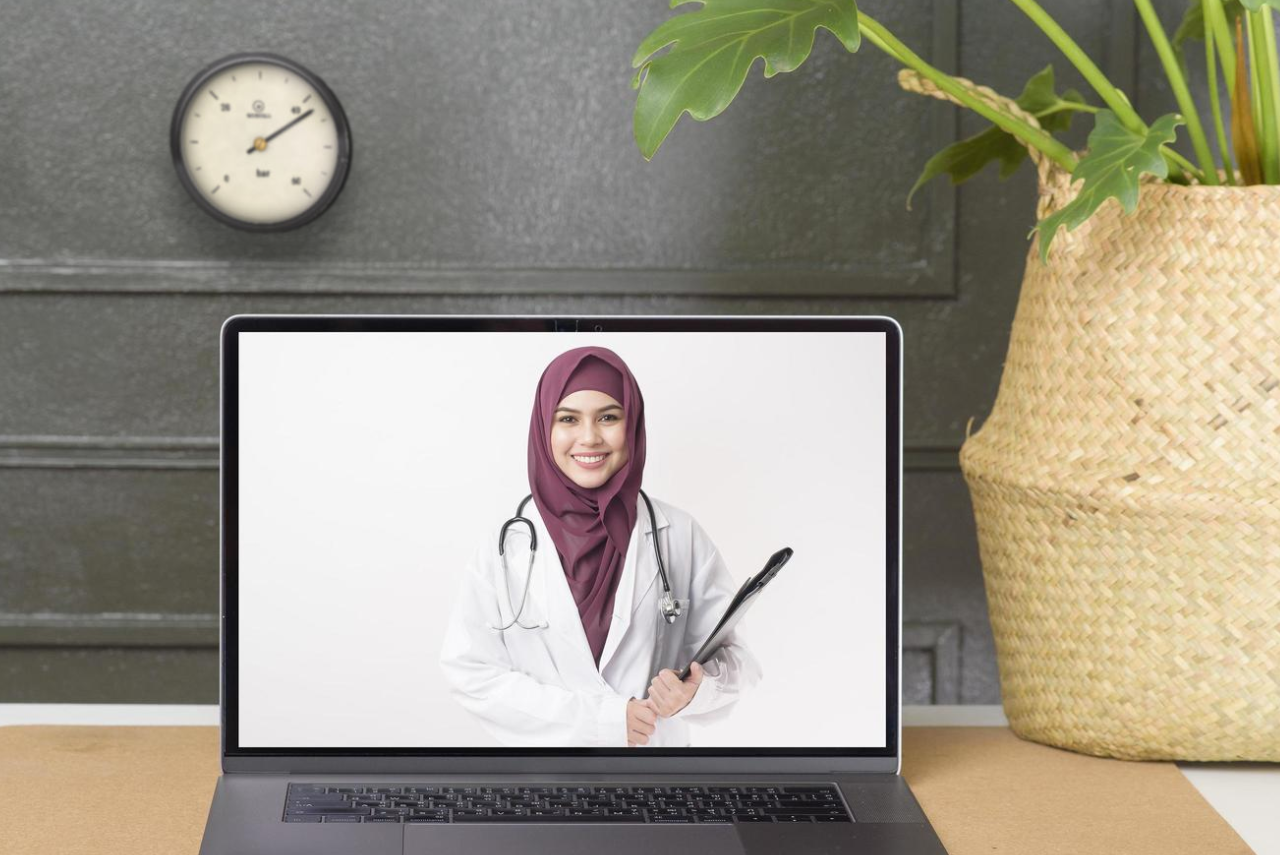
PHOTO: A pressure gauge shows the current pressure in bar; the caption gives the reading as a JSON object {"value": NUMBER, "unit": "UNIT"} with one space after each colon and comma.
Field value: {"value": 42.5, "unit": "bar"}
